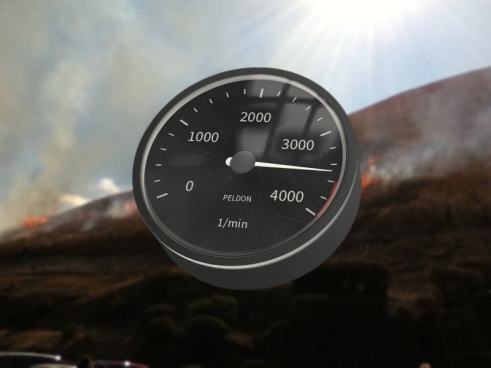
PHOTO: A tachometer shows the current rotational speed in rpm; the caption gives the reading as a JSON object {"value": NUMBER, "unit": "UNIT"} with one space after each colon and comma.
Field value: {"value": 3500, "unit": "rpm"}
